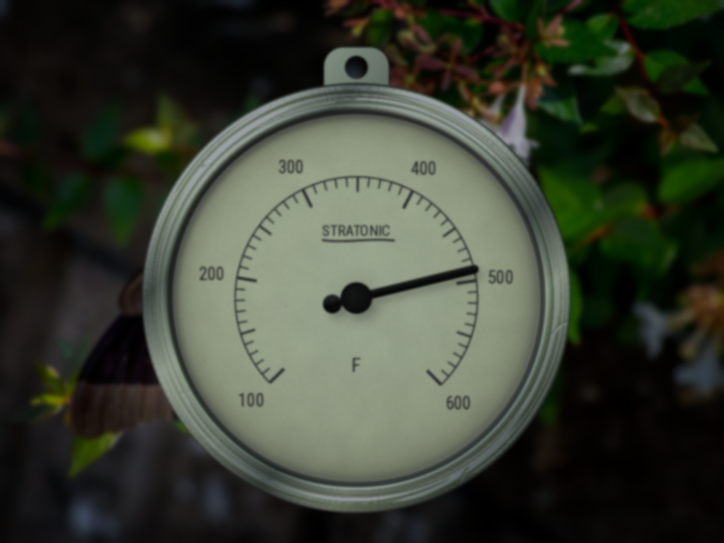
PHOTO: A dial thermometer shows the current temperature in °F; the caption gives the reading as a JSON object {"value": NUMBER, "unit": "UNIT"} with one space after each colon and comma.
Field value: {"value": 490, "unit": "°F"}
